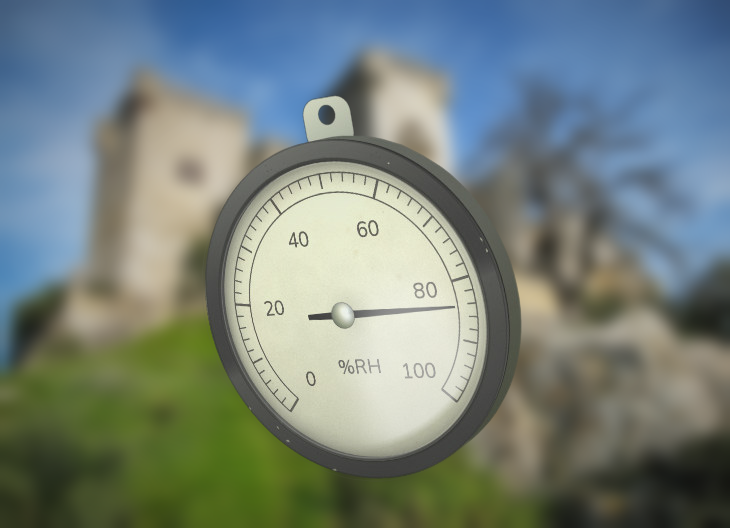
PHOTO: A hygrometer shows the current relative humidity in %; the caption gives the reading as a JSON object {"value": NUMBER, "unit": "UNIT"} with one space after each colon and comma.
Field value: {"value": 84, "unit": "%"}
